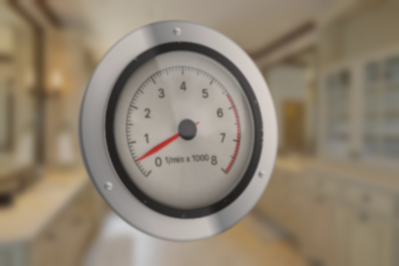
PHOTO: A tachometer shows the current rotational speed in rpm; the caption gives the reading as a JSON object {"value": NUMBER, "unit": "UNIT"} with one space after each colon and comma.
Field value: {"value": 500, "unit": "rpm"}
